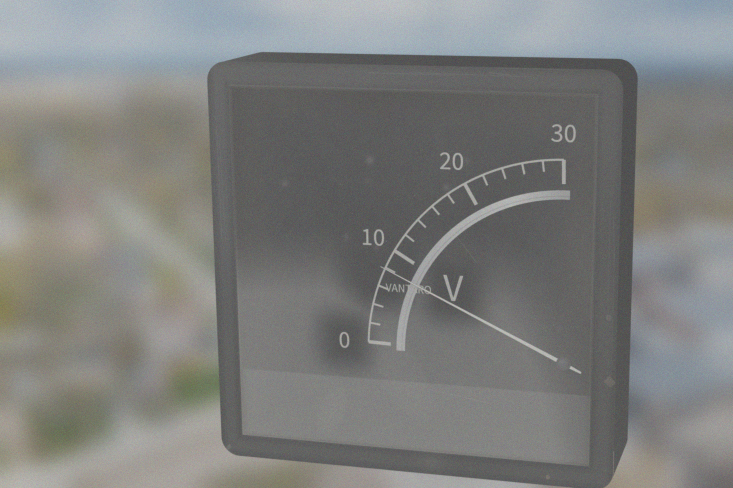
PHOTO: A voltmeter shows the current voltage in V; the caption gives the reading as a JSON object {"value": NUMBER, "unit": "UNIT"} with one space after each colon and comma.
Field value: {"value": 8, "unit": "V"}
